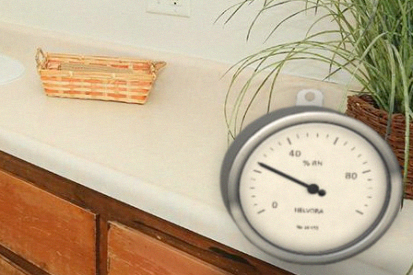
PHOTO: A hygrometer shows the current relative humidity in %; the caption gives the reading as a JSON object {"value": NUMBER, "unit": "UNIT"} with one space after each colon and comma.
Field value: {"value": 24, "unit": "%"}
